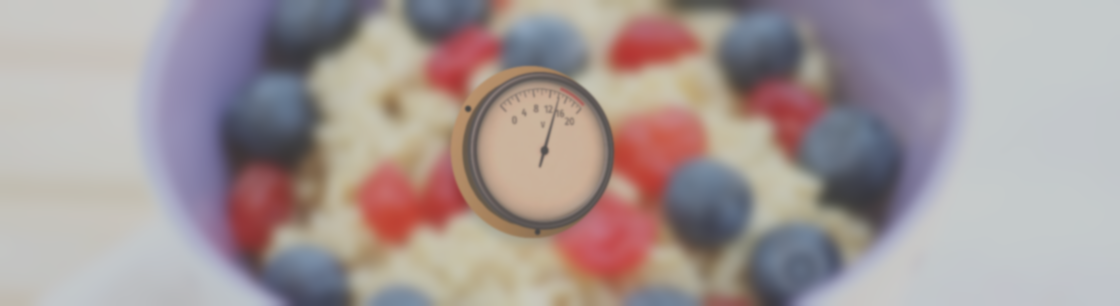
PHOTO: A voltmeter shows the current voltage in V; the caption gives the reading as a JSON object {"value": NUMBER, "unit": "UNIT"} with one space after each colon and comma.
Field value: {"value": 14, "unit": "V"}
